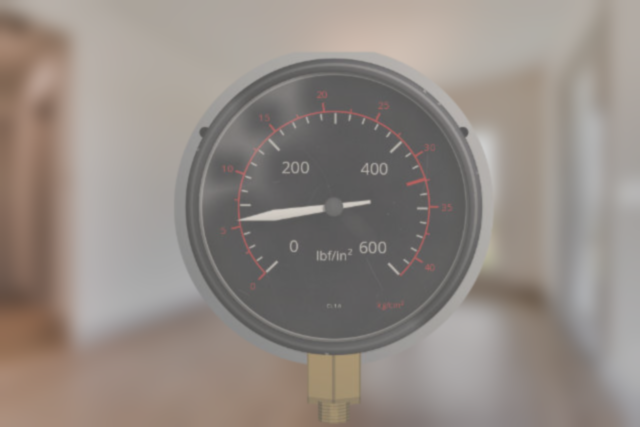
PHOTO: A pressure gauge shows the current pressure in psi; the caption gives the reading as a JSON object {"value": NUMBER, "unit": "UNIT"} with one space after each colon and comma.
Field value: {"value": 80, "unit": "psi"}
